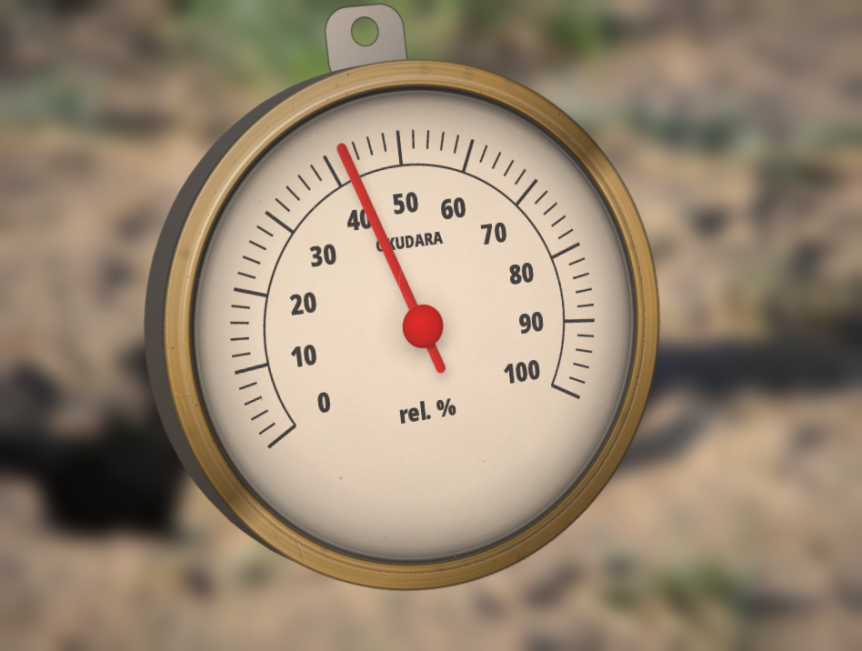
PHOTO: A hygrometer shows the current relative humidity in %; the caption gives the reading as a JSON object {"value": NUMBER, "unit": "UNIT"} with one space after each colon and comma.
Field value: {"value": 42, "unit": "%"}
